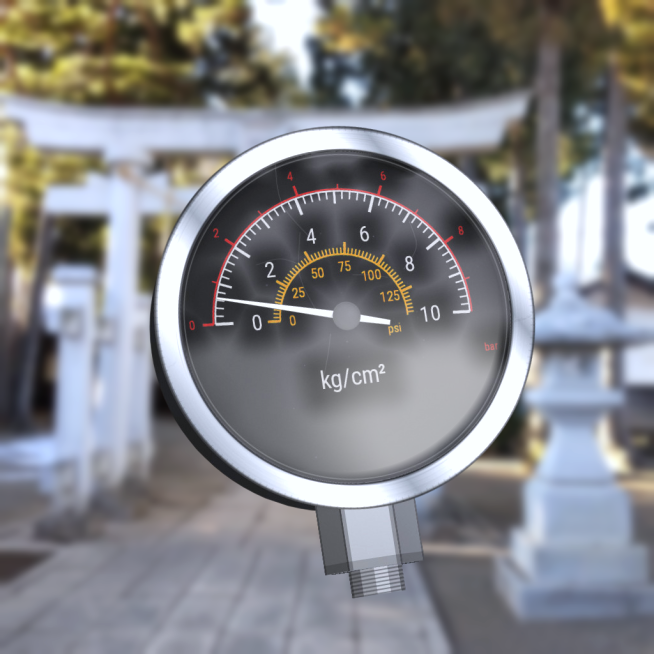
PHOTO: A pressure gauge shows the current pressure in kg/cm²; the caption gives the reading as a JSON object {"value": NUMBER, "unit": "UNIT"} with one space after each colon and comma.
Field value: {"value": 0.6, "unit": "kg/cm²"}
